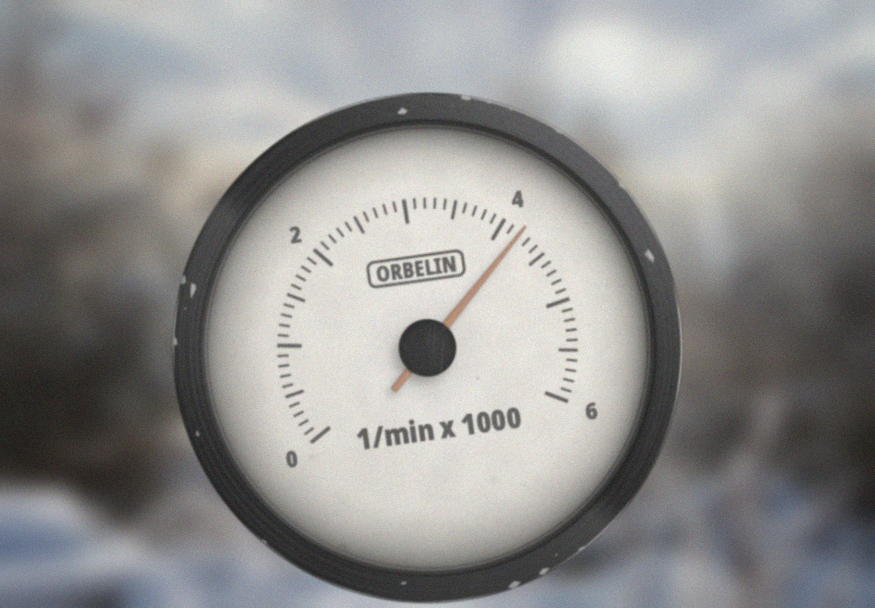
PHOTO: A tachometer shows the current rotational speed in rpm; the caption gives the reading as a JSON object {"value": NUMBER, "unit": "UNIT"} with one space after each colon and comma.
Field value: {"value": 4200, "unit": "rpm"}
